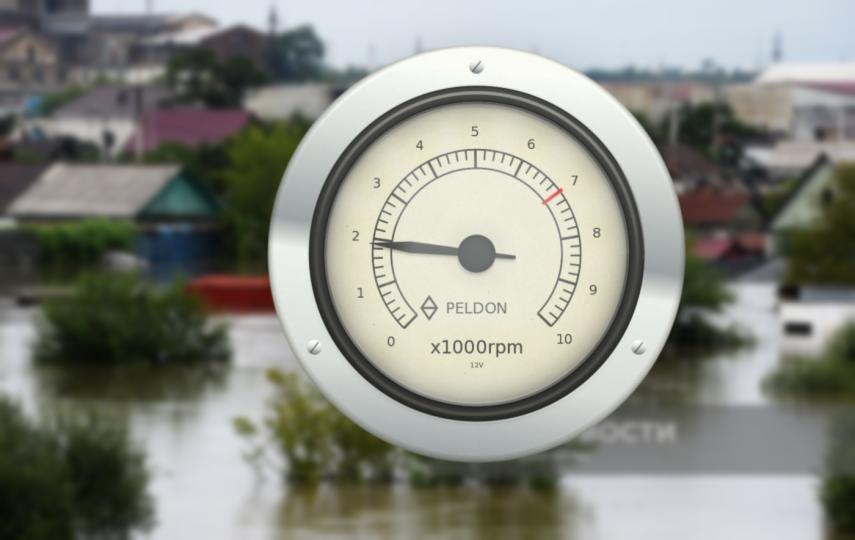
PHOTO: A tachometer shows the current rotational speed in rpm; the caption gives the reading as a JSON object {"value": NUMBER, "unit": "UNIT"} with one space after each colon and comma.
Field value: {"value": 1900, "unit": "rpm"}
